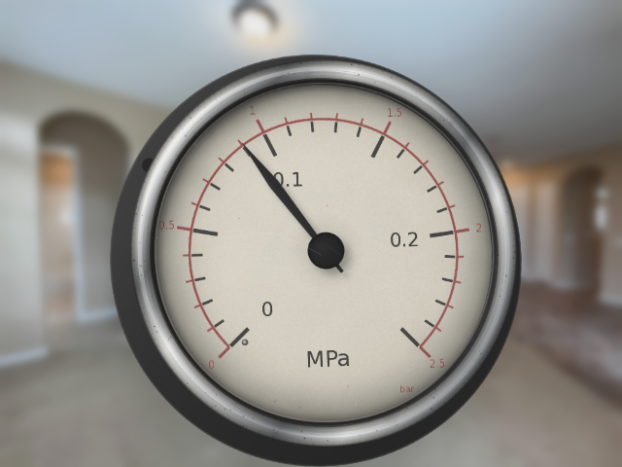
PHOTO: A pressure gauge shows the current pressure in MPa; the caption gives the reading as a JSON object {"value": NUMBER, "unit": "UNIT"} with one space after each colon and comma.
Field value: {"value": 0.09, "unit": "MPa"}
